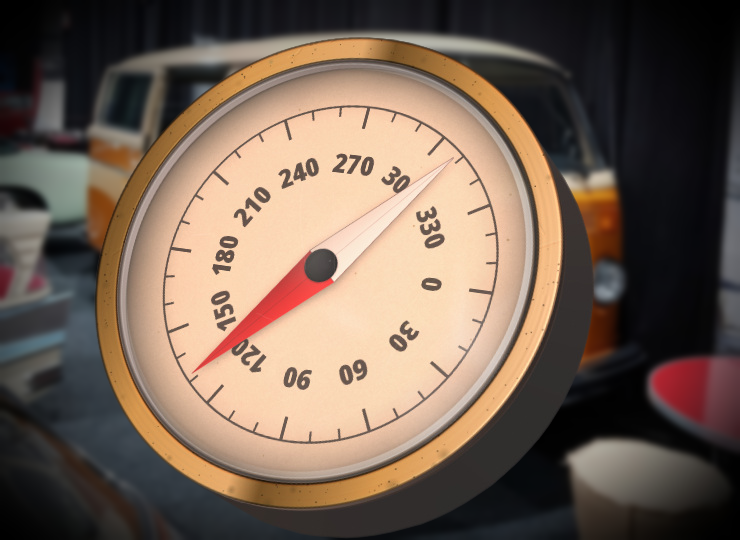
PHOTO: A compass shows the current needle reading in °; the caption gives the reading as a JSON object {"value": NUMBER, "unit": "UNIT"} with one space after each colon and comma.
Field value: {"value": 130, "unit": "°"}
